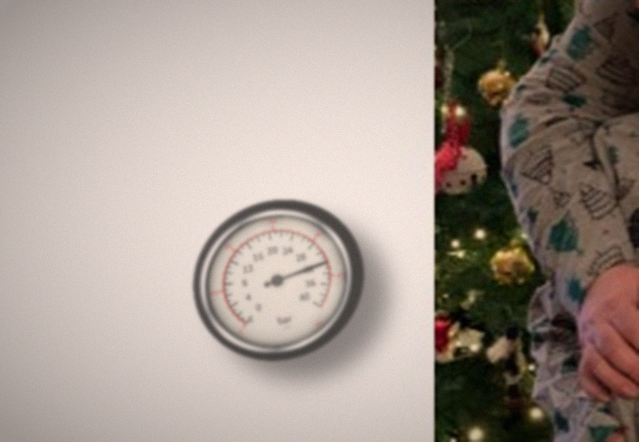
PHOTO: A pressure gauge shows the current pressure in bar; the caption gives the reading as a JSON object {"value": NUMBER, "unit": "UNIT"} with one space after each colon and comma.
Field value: {"value": 32, "unit": "bar"}
